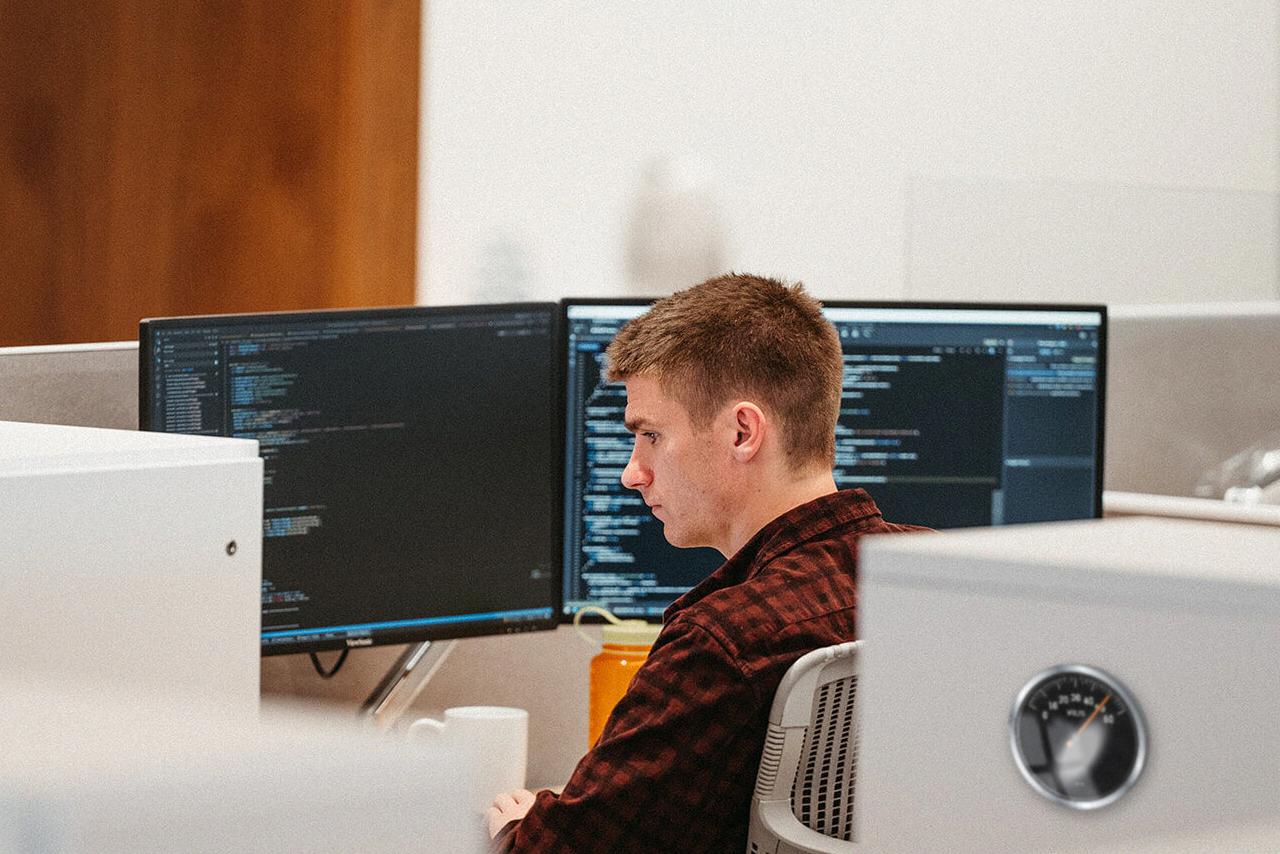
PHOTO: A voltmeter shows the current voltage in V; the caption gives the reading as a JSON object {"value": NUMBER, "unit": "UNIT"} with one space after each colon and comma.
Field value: {"value": 50, "unit": "V"}
